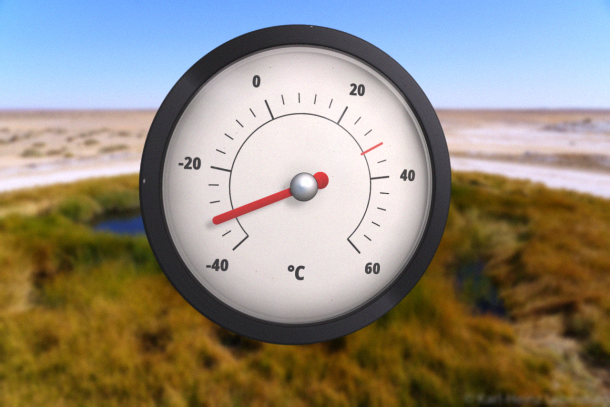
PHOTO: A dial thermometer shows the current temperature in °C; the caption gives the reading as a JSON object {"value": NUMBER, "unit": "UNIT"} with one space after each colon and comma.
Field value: {"value": -32, "unit": "°C"}
